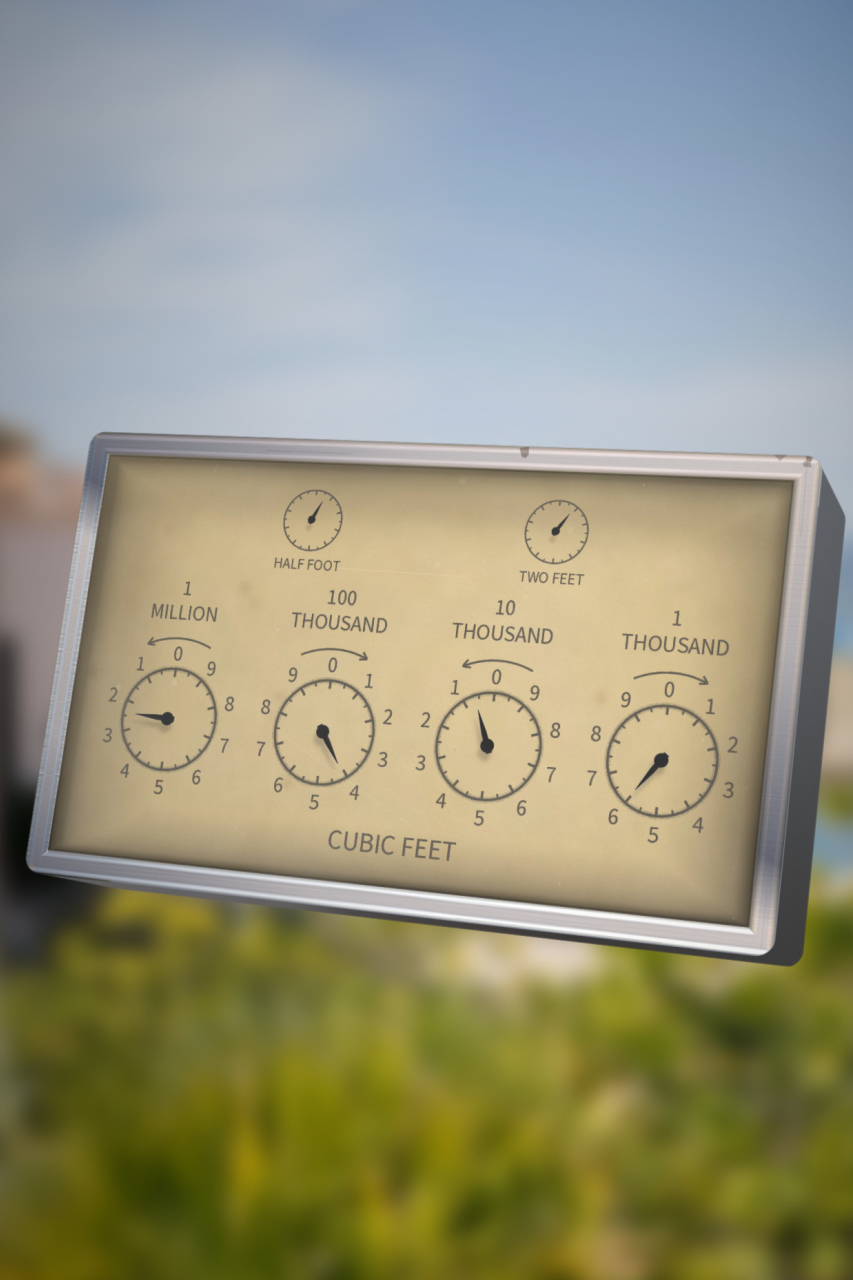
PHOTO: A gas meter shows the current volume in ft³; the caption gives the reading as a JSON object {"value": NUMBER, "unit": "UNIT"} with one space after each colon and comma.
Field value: {"value": 240600, "unit": "ft³"}
